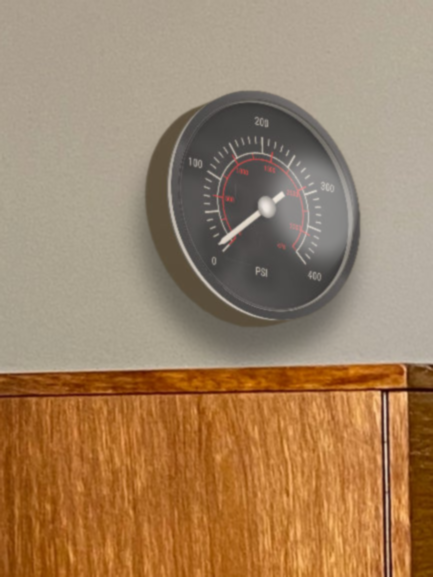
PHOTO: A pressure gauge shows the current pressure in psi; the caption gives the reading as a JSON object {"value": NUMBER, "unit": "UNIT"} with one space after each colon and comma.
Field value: {"value": 10, "unit": "psi"}
